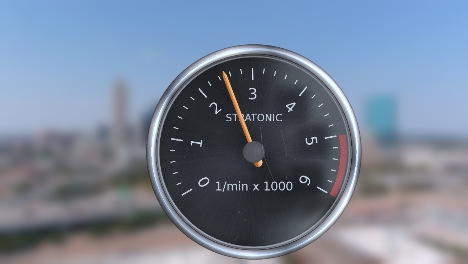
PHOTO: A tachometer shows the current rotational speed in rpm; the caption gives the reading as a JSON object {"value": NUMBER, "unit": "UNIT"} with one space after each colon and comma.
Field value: {"value": 2500, "unit": "rpm"}
